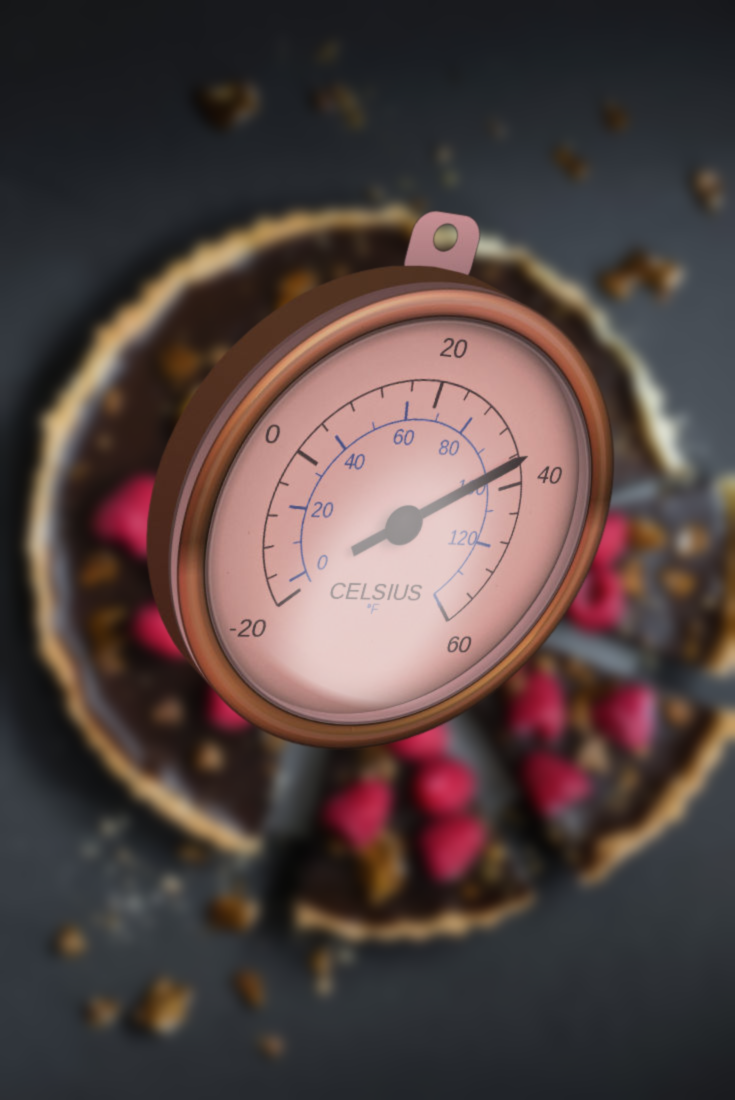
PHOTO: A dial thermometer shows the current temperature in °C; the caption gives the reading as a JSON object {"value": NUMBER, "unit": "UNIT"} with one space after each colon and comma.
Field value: {"value": 36, "unit": "°C"}
